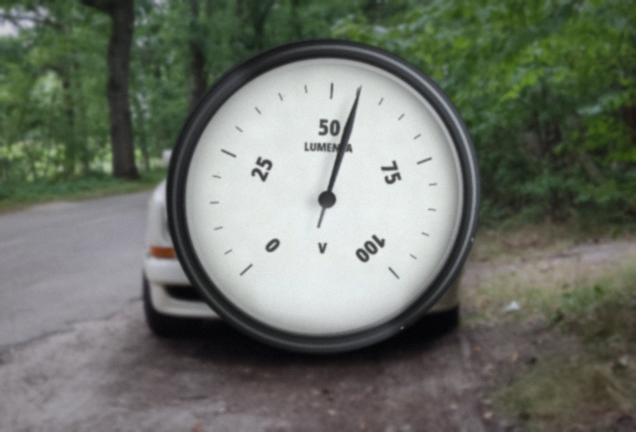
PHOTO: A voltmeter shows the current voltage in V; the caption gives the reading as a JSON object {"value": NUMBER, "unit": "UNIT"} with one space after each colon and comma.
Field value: {"value": 55, "unit": "V"}
